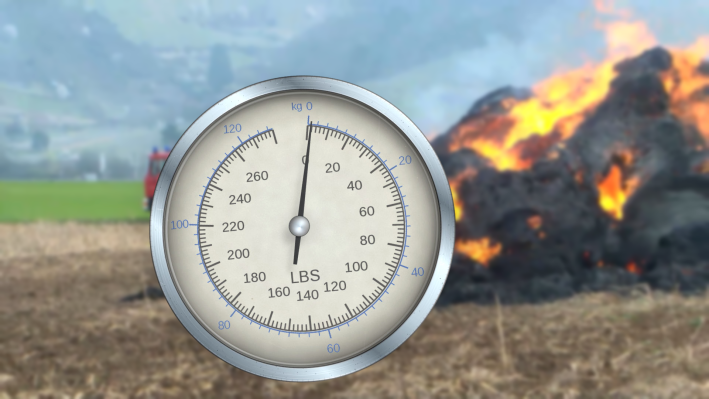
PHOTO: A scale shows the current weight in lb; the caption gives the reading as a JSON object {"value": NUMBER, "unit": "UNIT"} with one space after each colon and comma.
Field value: {"value": 2, "unit": "lb"}
